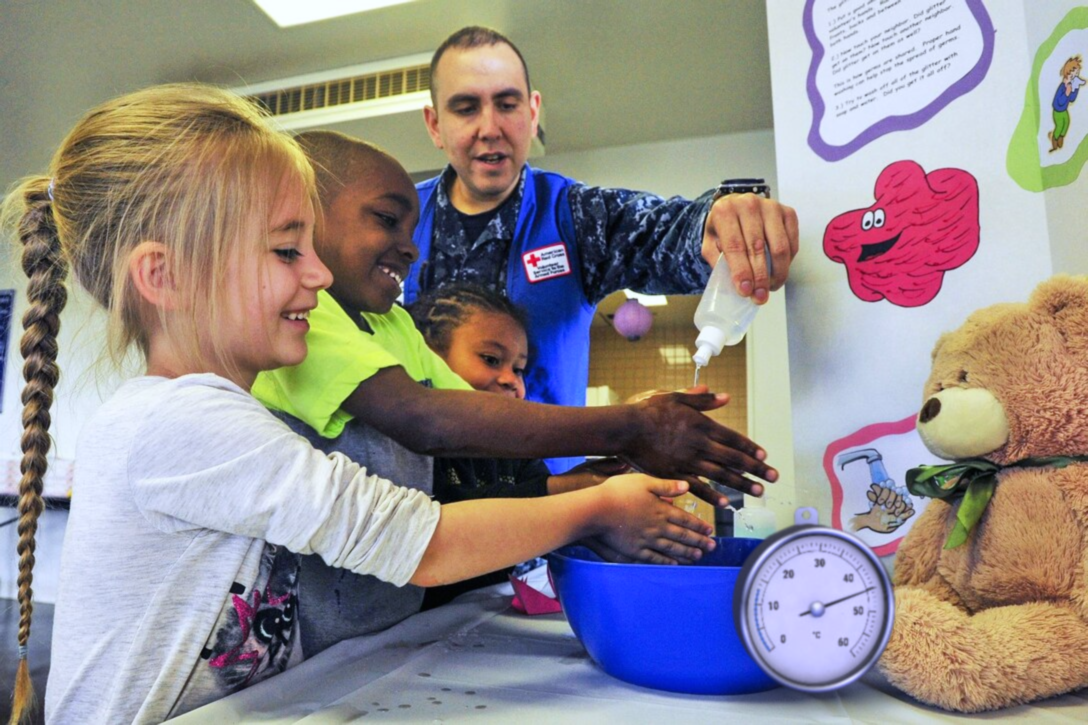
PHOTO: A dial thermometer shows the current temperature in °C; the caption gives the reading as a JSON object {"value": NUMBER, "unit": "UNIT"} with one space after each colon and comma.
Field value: {"value": 45, "unit": "°C"}
